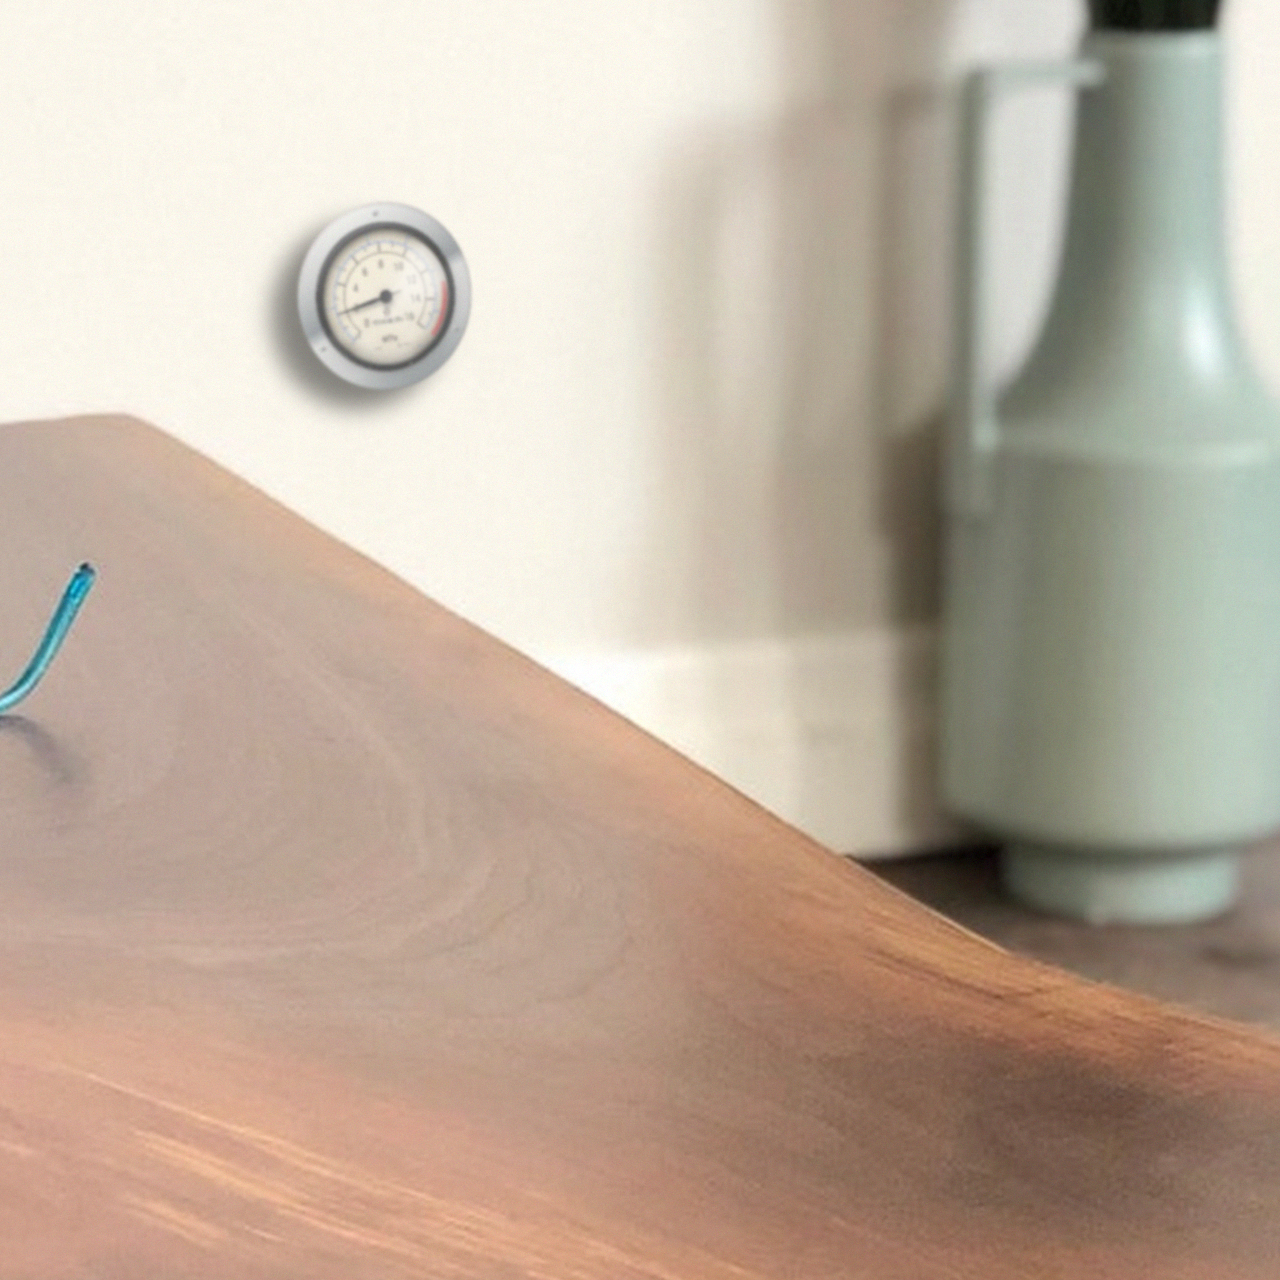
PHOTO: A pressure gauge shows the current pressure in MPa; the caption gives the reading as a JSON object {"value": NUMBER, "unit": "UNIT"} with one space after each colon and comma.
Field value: {"value": 2, "unit": "MPa"}
